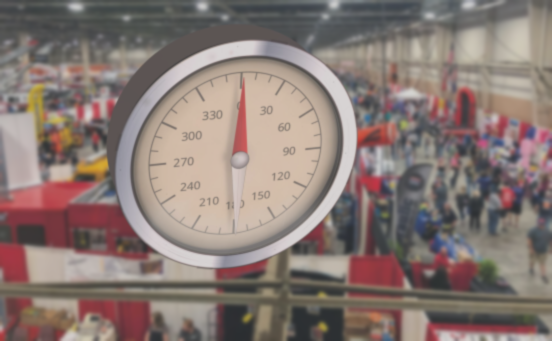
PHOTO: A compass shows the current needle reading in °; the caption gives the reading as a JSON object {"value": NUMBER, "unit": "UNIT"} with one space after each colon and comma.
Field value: {"value": 0, "unit": "°"}
